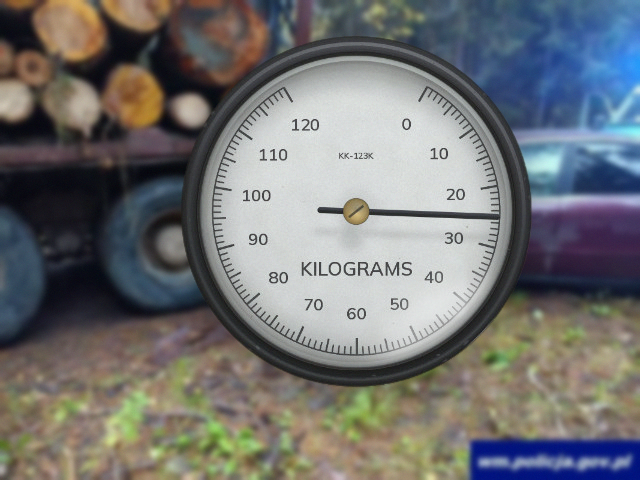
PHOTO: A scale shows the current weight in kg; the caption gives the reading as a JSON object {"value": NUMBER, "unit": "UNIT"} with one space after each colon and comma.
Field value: {"value": 25, "unit": "kg"}
